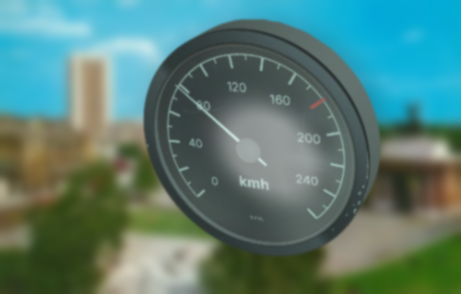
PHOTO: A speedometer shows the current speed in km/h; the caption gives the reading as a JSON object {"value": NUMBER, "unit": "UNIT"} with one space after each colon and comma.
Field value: {"value": 80, "unit": "km/h"}
